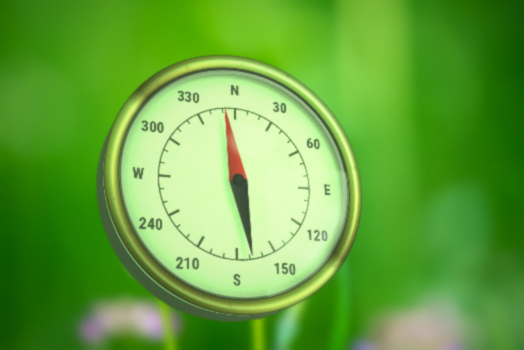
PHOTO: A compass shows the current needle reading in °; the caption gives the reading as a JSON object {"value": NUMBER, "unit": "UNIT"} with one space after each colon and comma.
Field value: {"value": 350, "unit": "°"}
